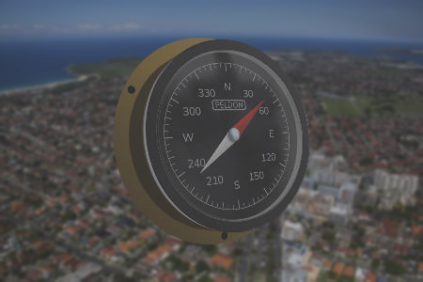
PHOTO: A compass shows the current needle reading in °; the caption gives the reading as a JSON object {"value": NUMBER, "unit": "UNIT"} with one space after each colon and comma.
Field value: {"value": 50, "unit": "°"}
